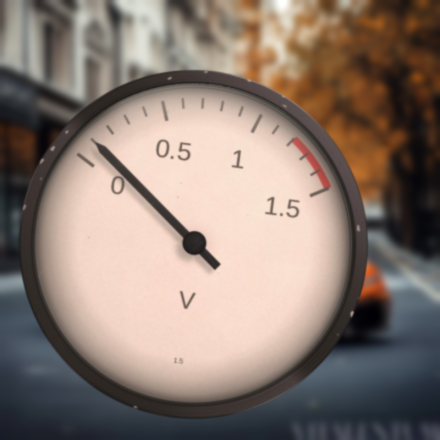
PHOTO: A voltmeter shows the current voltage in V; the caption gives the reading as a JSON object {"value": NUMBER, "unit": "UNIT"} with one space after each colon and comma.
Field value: {"value": 0.1, "unit": "V"}
